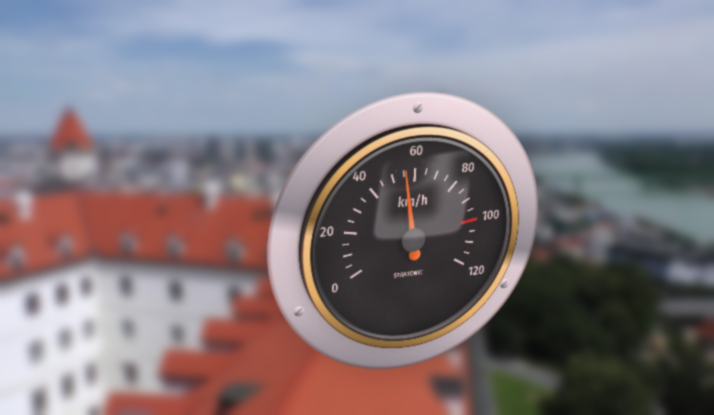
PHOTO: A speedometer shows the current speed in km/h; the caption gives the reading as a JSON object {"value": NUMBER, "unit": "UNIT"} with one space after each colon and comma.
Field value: {"value": 55, "unit": "km/h"}
